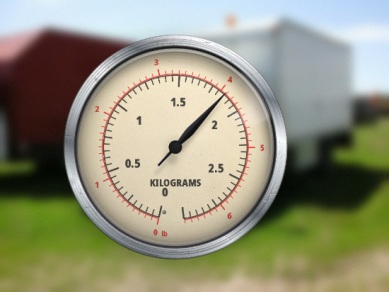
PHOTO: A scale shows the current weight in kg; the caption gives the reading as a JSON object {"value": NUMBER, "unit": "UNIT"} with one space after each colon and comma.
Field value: {"value": 1.85, "unit": "kg"}
